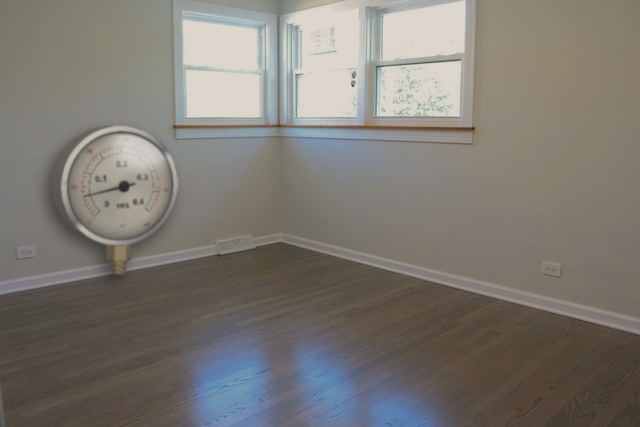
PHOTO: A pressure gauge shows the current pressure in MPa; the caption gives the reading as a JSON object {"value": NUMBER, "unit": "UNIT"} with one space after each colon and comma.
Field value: {"value": 0.05, "unit": "MPa"}
